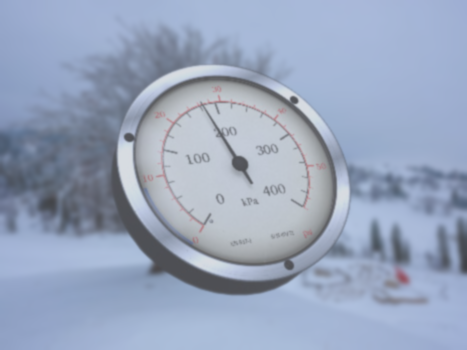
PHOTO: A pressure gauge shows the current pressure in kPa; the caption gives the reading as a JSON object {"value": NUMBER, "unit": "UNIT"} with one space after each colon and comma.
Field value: {"value": 180, "unit": "kPa"}
